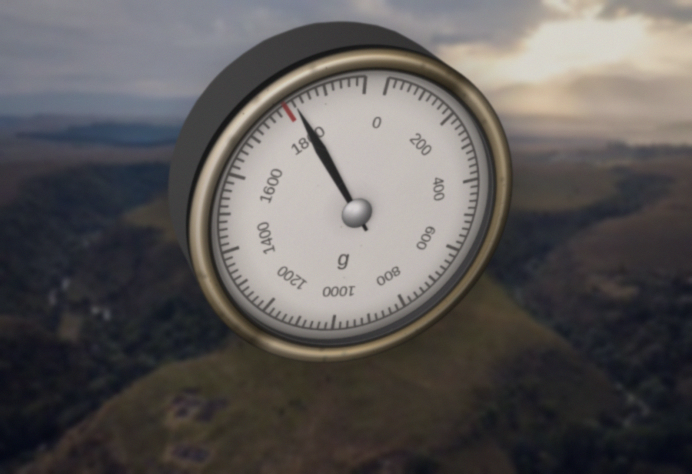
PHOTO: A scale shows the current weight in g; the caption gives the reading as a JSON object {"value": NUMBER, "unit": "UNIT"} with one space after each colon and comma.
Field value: {"value": 1820, "unit": "g"}
